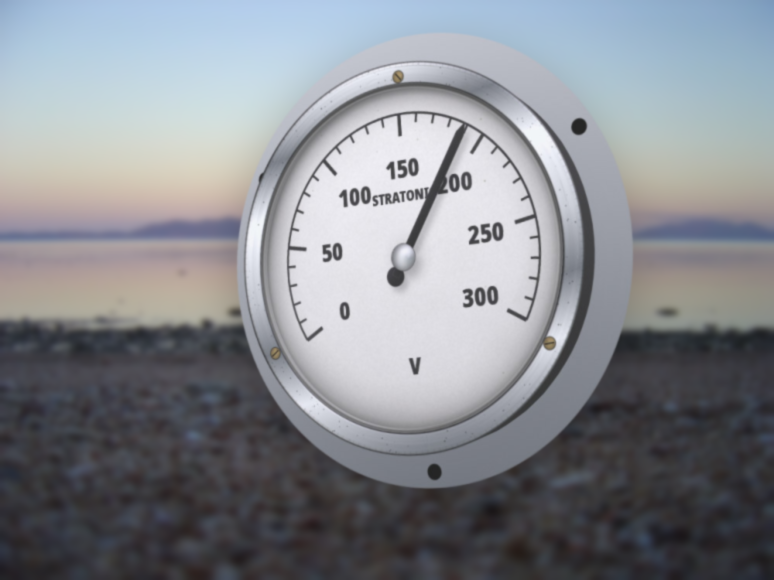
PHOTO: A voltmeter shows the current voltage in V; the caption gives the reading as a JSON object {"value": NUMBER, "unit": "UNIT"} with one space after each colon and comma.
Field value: {"value": 190, "unit": "V"}
